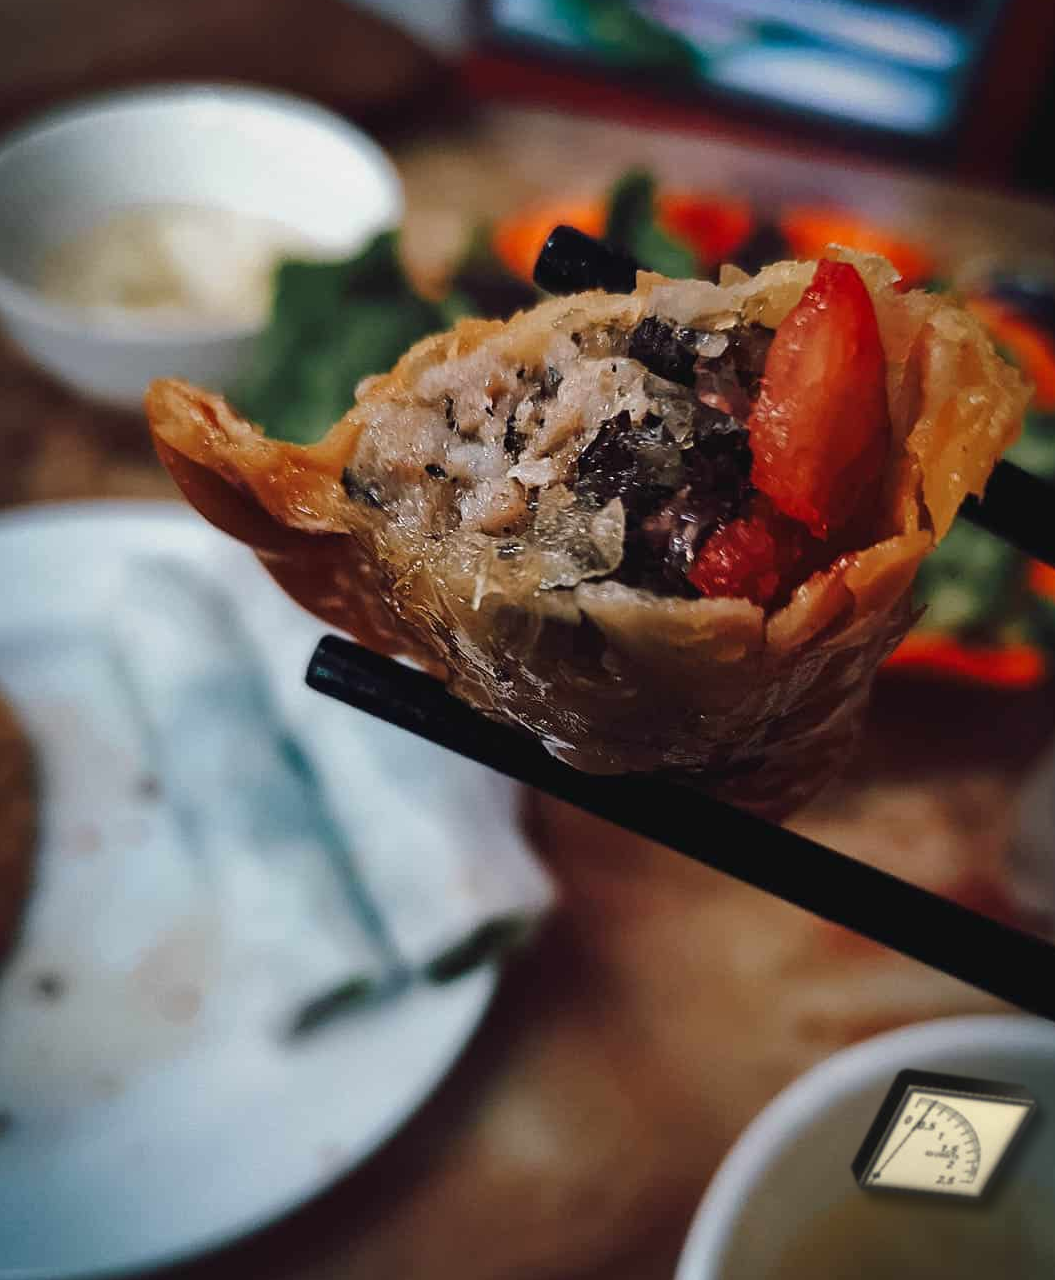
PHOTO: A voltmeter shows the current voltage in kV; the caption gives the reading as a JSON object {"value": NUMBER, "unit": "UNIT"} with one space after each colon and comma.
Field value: {"value": 0.25, "unit": "kV"}
